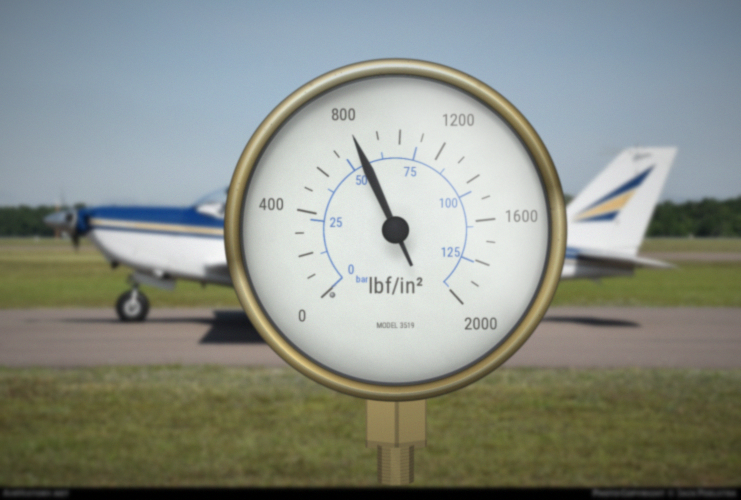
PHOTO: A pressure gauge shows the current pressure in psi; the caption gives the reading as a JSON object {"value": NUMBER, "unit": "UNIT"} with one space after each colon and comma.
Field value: {"value": 800, "unit": "psi"}
